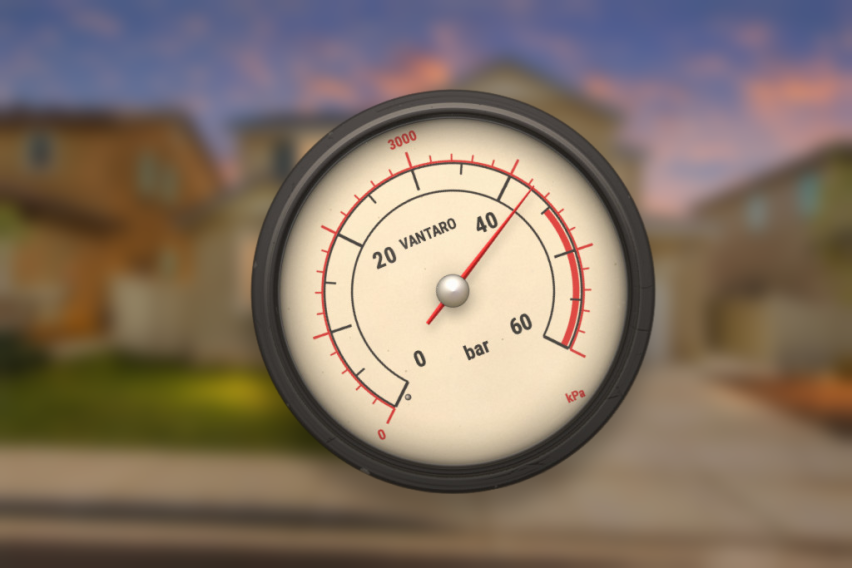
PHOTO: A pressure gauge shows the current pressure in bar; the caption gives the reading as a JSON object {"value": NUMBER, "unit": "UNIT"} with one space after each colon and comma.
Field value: {"value": 42.5, "unit": "bar"}
